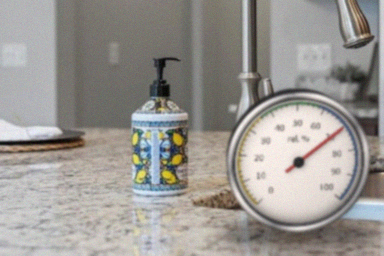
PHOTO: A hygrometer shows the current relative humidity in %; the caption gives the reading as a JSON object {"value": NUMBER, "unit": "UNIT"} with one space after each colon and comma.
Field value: {"value": 70, "unit": "%"}
